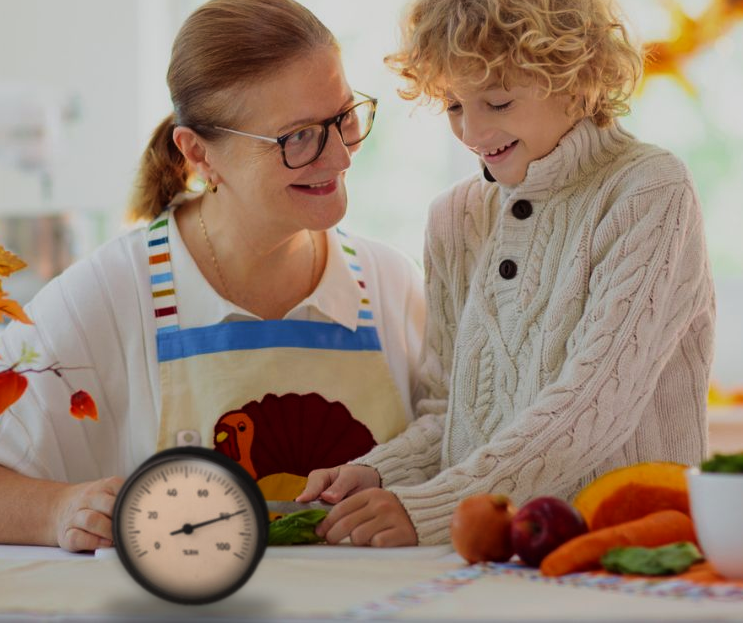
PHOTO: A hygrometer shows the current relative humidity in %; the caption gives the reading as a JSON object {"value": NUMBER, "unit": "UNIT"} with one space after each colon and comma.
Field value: {"value": 80, "unit": "%"}
